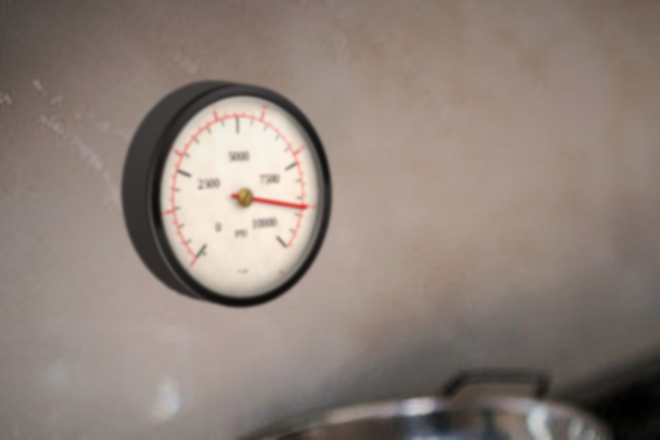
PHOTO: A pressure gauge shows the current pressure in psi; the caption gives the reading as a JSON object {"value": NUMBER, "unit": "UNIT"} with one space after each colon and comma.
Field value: {"value": 8750, "unit": "psi"}
